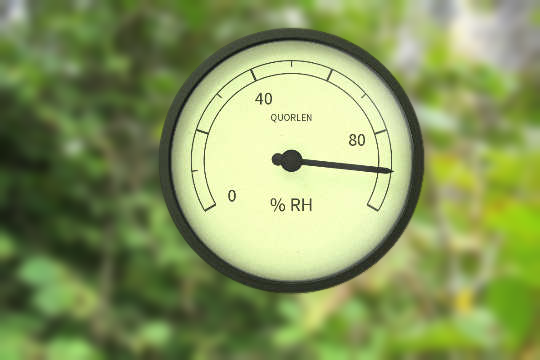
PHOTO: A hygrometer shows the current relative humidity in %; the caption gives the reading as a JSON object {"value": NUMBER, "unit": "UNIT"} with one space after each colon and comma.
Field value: {"value": 90, "unit": "%"}
